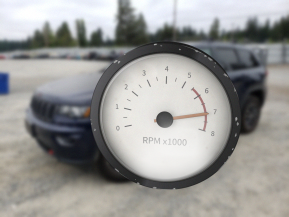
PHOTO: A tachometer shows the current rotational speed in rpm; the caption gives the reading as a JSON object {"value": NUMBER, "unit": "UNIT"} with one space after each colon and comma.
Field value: {"value": 7000, "unit": "rpm"}
